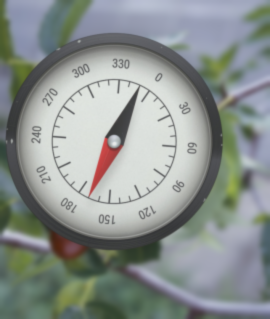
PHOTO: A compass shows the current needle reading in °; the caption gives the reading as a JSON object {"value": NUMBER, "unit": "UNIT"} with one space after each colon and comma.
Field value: {"value": 170, "unit": "°"}
